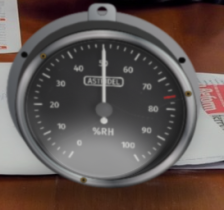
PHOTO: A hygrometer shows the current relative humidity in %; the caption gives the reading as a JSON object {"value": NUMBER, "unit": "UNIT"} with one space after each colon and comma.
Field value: {"value": 50, "unit": "%"}
